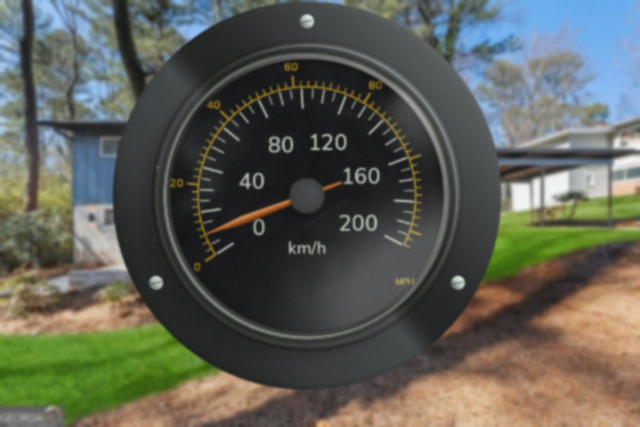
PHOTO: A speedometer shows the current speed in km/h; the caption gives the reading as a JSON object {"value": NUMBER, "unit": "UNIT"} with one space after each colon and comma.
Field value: {"value": 10, "unit": "km/h"}
